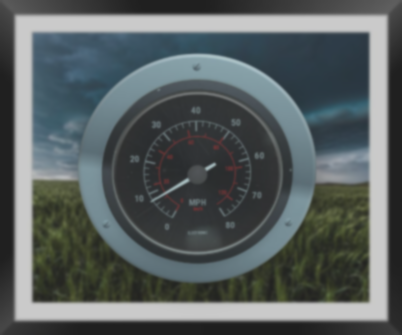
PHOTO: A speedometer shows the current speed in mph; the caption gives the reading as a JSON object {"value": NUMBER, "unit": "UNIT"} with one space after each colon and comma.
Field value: {"value": 8, "unit": "mph"}
